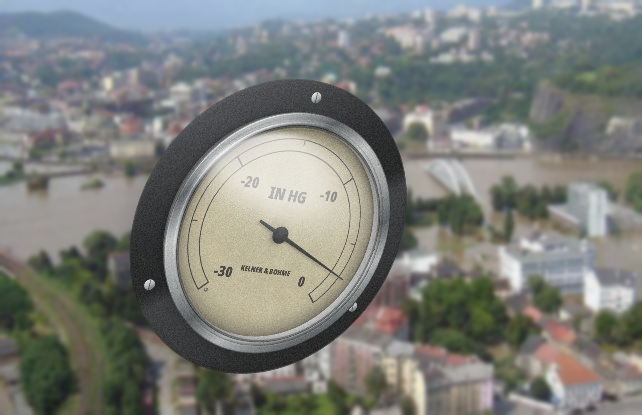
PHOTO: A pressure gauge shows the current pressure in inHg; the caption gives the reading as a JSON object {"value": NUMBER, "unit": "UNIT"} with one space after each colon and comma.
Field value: {"value": -2.5, "unit": "inHg"}
